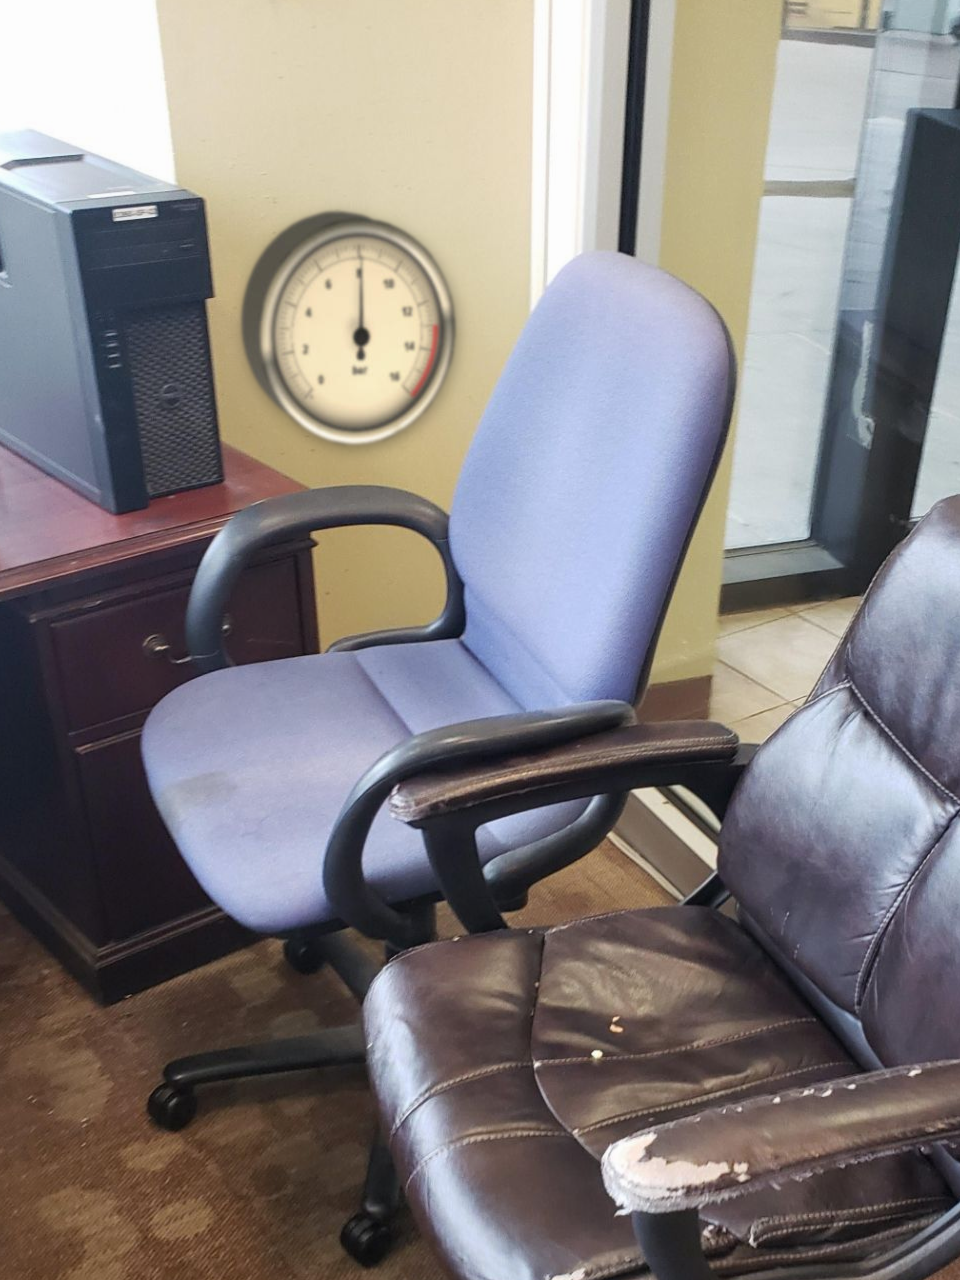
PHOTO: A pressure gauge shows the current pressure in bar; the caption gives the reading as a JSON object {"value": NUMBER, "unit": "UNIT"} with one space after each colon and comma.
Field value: {"value": 8, "unit": "bar"}
